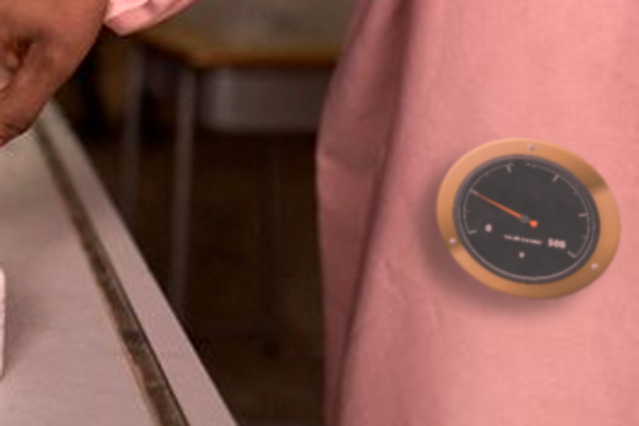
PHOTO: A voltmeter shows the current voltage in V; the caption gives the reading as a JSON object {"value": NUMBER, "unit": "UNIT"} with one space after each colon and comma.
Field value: {"value": 100, "unit": "V"}
